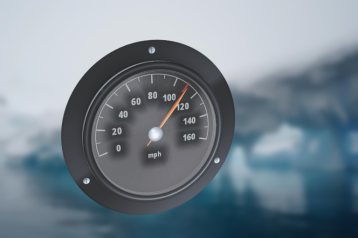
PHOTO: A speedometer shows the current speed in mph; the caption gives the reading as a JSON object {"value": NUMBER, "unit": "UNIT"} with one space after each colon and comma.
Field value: {"value": 110, "unit": "mph"}
